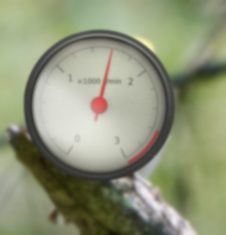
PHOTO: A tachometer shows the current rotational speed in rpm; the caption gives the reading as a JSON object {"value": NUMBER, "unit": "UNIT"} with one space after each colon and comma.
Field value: {"value": 1600, "unit": "rpm"}
